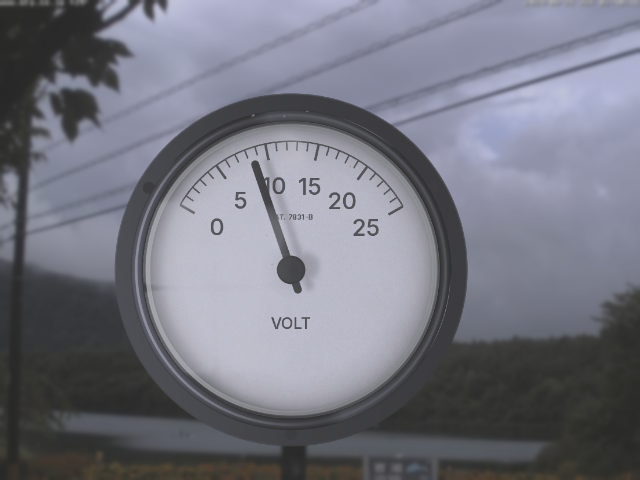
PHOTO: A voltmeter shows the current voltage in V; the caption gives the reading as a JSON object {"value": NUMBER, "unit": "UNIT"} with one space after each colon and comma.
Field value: {"value": 8.5, "unit": "V"}
